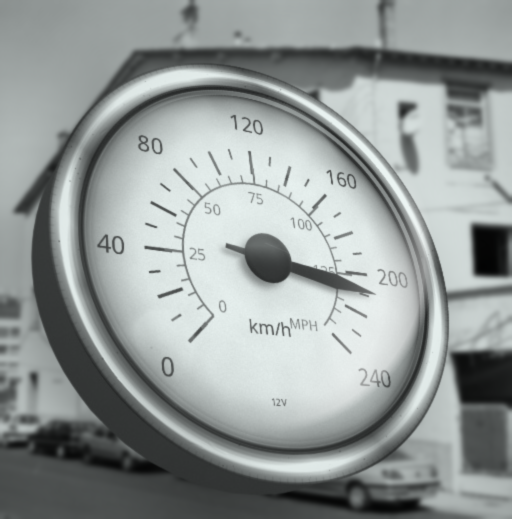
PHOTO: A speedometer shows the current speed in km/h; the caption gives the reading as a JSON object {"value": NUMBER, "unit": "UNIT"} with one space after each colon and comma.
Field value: {"value": 210, "unit": "km/h"}
